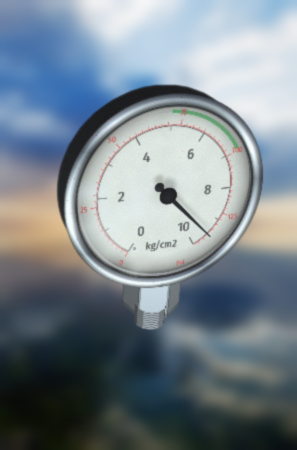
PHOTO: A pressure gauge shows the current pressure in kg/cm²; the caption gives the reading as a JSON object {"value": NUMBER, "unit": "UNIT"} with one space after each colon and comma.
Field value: {"value": 9.5, "unit": "kg/cm²"}
